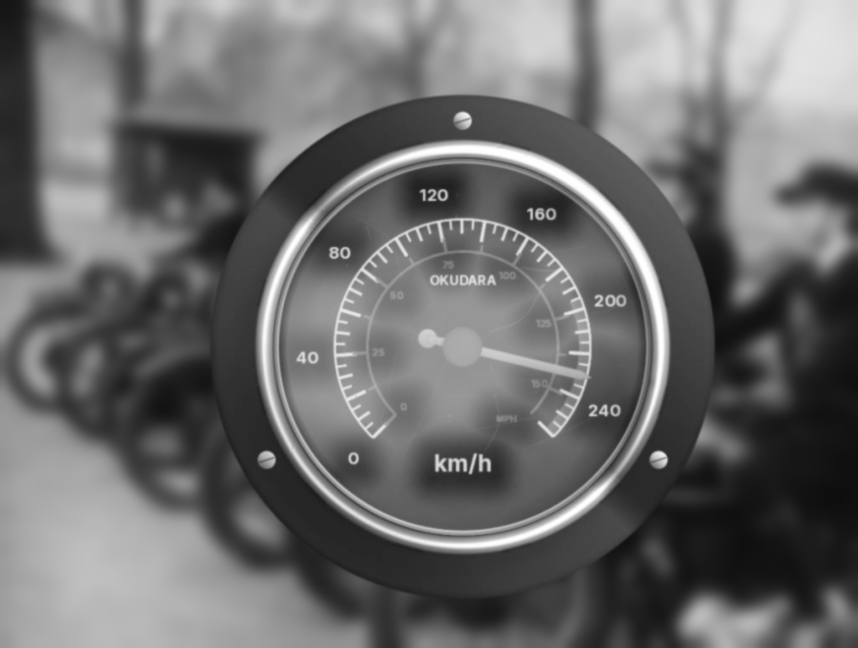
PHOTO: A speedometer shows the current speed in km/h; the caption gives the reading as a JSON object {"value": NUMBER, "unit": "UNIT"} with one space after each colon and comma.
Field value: {"value": 230, "unit": "km/h"}
